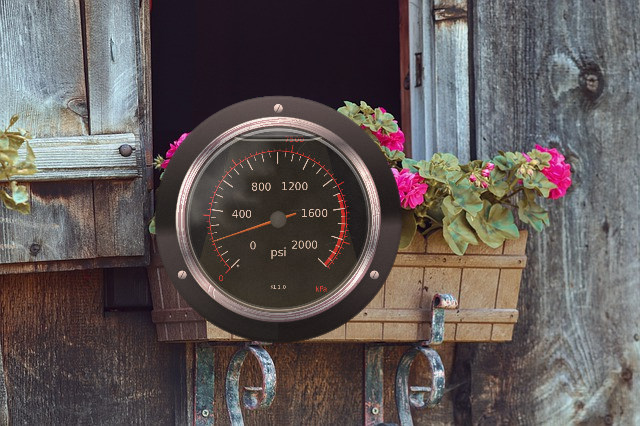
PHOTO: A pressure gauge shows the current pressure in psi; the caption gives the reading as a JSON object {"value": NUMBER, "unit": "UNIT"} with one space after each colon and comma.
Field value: {"value": 200, "unit": "psi"}
